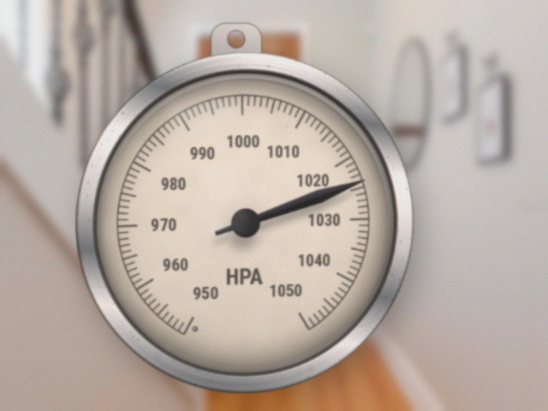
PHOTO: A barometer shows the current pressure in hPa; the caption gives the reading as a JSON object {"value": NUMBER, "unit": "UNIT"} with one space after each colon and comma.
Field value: {"value": 1024, "unit": "hPa"}
